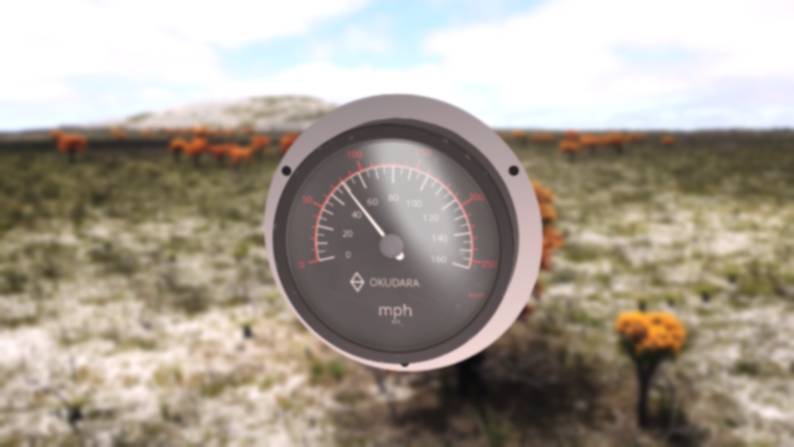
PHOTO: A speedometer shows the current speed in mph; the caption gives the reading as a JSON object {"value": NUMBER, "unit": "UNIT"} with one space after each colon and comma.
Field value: {"value": 50, "unit": "mph"}
